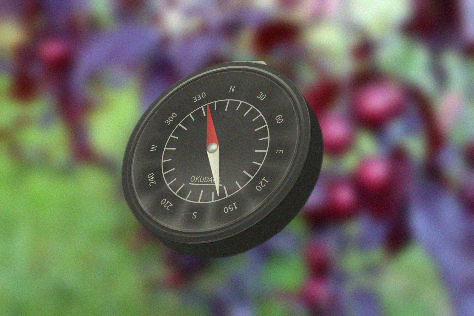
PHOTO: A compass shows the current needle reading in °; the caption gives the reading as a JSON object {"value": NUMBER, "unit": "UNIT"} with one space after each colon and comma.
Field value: {"value": 337.5, "unit": "°"}
